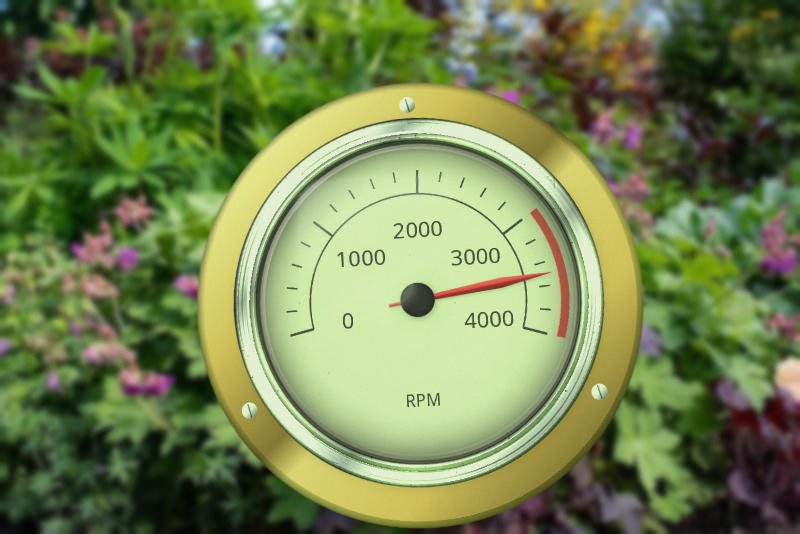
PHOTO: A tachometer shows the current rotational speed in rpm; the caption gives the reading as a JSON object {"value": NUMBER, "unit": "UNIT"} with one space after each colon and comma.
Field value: {"value": 3500, "unit": "rpm"}
